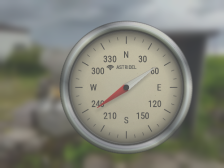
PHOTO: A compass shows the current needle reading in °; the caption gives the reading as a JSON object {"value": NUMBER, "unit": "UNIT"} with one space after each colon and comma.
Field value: {"value": 235, "unit": "°"}
